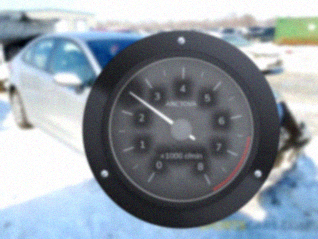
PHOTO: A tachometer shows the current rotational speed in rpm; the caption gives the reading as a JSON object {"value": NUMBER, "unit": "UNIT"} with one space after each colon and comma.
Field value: {"value": 2500, "unit": "rpm"}
